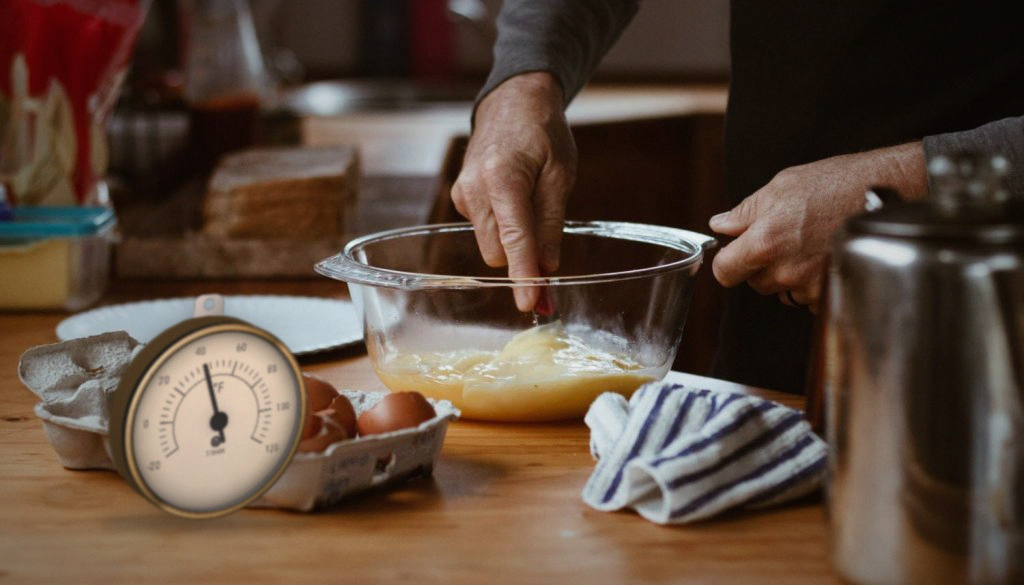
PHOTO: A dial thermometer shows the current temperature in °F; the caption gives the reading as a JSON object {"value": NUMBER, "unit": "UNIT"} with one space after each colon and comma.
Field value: {"value": 40, "unit": "°F"}
